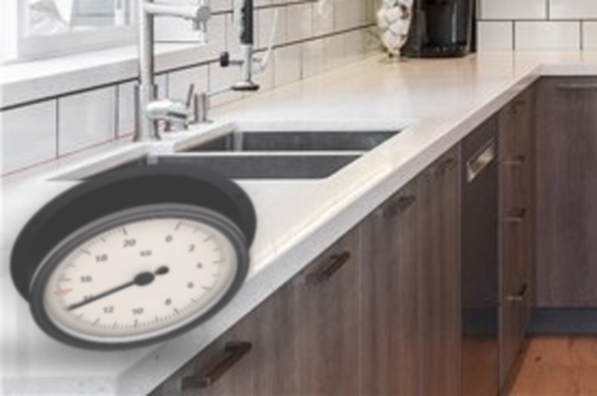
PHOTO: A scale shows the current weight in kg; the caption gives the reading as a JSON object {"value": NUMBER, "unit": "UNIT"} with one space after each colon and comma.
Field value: {"value": 14, "unit": "kg"}
